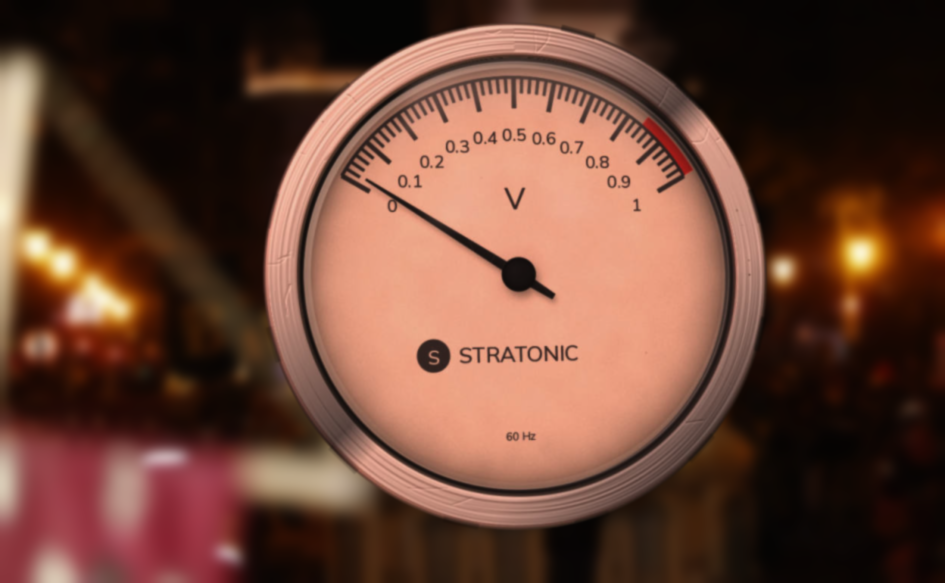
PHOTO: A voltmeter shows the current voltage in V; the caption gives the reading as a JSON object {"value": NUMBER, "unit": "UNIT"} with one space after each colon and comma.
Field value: {"value": 0.02, "unit": "V"}
